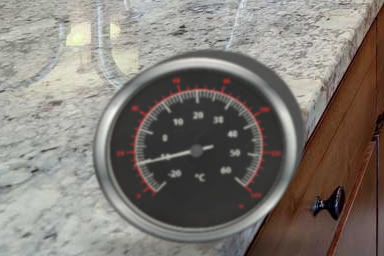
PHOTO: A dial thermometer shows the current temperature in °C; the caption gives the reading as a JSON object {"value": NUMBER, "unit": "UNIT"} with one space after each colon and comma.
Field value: {"value": -10, "unit": "°C"}
